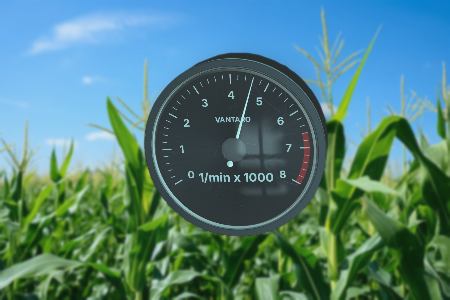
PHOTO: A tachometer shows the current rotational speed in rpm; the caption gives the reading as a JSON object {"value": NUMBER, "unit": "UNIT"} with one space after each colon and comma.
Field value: {"value": 4600, "unit": "rpm"}
